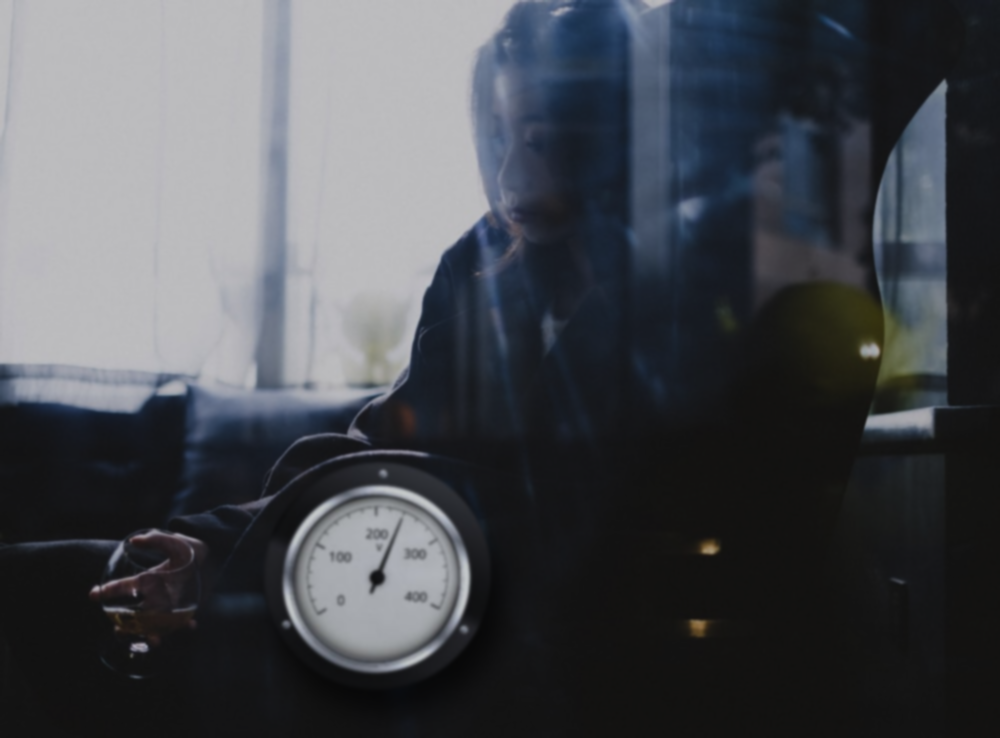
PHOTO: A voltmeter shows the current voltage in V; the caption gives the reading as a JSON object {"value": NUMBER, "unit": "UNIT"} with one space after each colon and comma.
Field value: {"value": 240, "unit": "V"}
